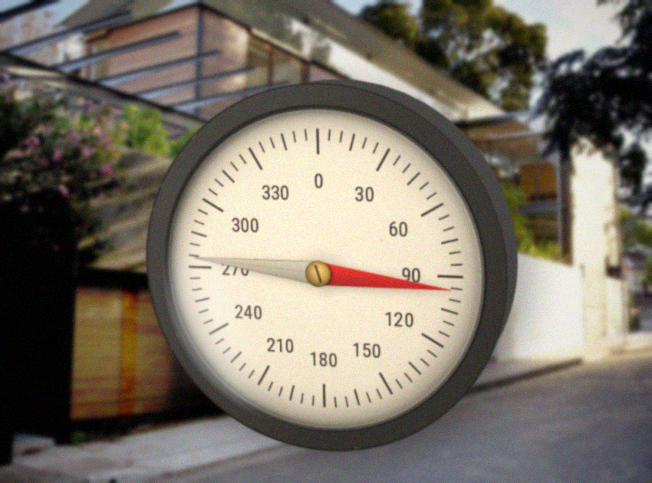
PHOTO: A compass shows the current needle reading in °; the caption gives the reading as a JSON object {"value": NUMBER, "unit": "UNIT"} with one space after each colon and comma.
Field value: {"value": 95, "unit": "°"}
